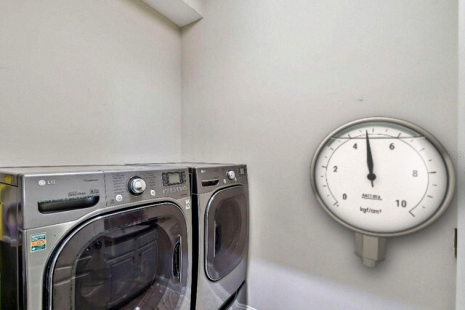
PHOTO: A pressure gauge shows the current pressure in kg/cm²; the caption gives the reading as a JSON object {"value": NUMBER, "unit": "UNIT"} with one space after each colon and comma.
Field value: {"value": 4.75, "unit": "kg/cm²"}
